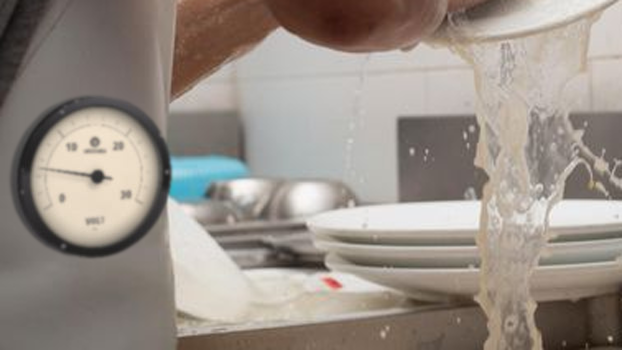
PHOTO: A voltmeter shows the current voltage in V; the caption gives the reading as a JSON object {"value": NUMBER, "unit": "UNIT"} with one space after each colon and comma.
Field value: {"value": 5, "unit": "V"}
